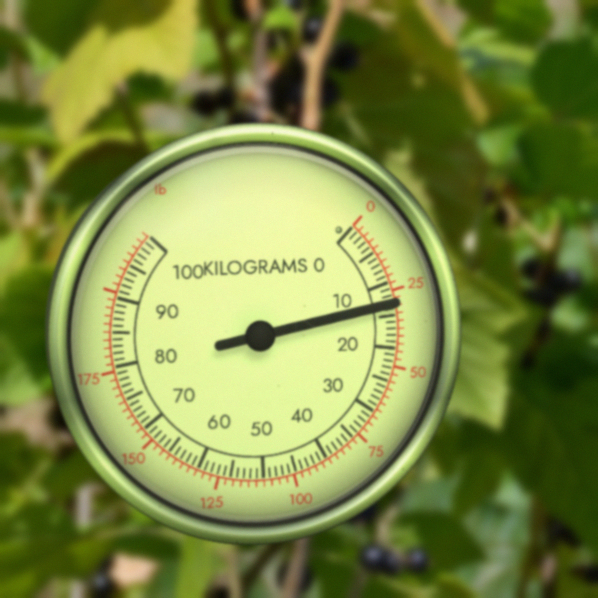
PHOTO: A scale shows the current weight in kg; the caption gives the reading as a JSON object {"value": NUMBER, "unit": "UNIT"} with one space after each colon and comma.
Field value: {"value": 13, "unit": "kg"}
